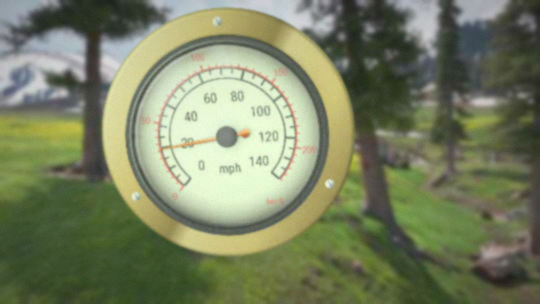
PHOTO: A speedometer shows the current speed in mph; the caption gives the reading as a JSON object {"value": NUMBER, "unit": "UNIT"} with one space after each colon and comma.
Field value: {"value": 20, "unit": "mph"}
